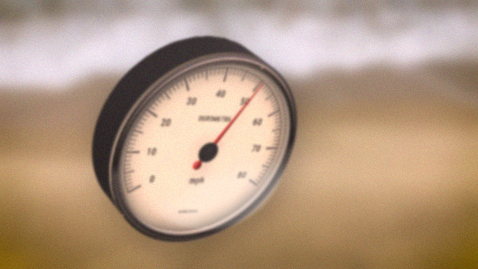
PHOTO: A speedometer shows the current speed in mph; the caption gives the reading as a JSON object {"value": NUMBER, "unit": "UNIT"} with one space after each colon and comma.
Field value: {"value": 50, "unit": "mph"}
